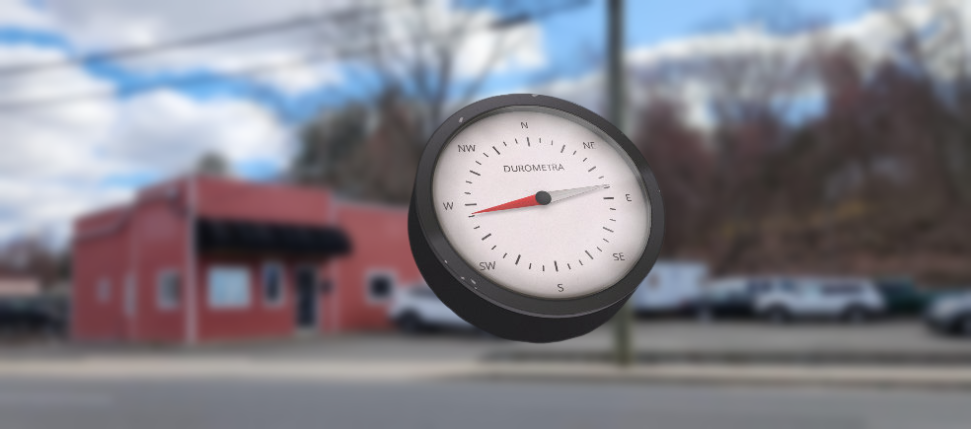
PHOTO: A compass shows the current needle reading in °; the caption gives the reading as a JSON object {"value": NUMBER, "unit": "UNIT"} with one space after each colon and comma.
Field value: {"value": 260, "unit": "°"}
